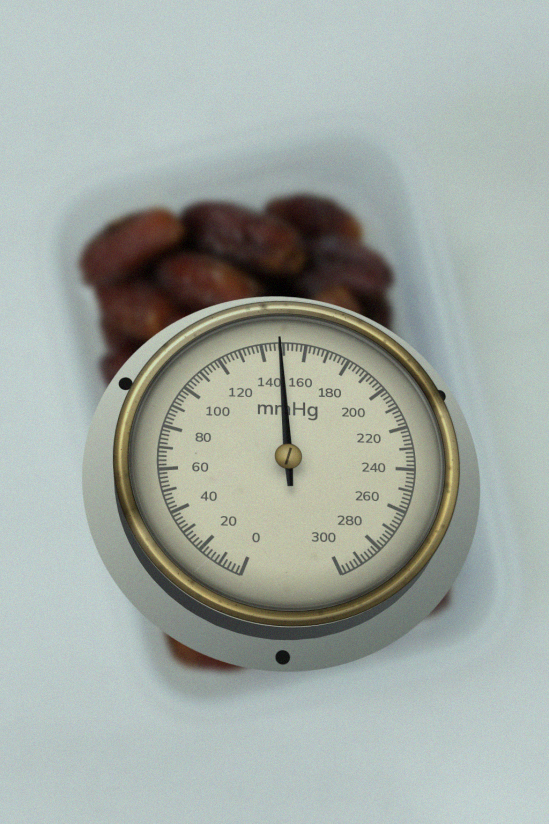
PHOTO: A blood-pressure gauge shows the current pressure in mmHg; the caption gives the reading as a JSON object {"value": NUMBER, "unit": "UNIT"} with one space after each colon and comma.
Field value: {"value": 148, "unit": "mmHg"}
